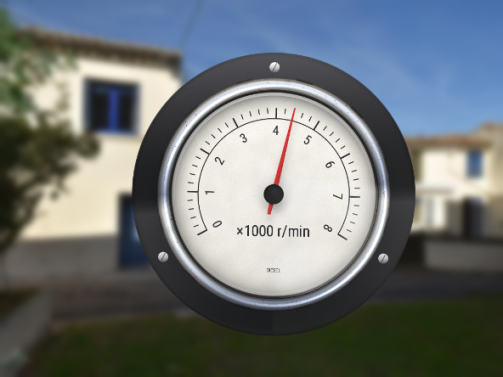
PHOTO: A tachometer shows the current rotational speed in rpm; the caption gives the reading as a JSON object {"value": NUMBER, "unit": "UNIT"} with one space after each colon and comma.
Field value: {"value": 4400, "unit": "rpm"}
